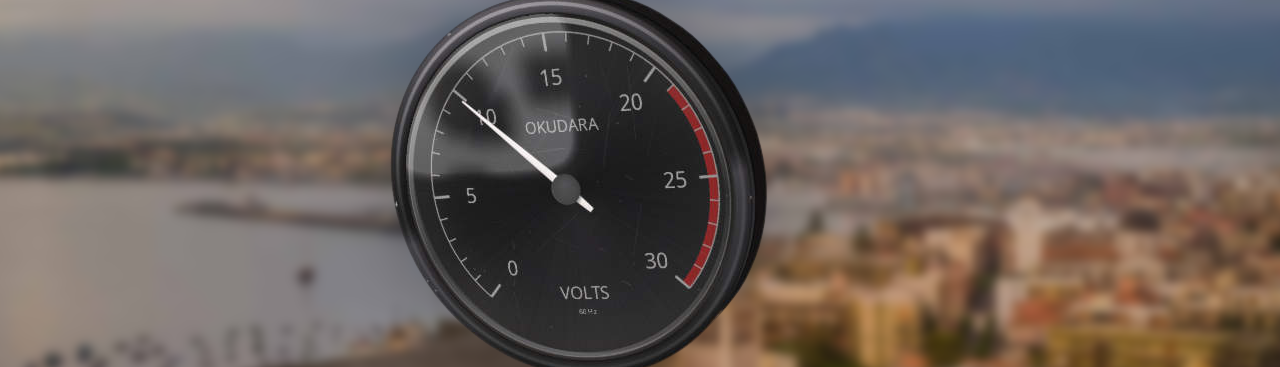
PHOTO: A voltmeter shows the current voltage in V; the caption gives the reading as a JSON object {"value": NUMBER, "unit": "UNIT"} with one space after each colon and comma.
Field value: {"value": 10, "unit": "V"}
